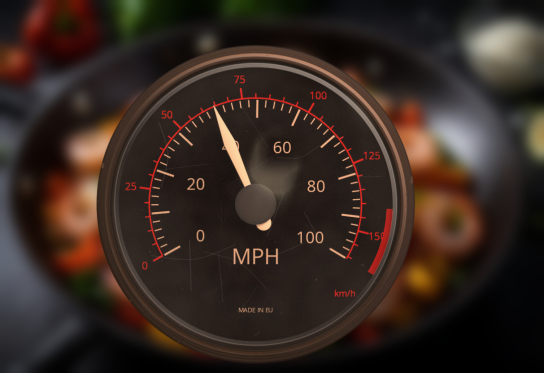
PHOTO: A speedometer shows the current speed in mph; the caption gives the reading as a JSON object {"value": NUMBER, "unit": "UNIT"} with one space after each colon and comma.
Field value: {"value": 40, "unit": "mph"}
